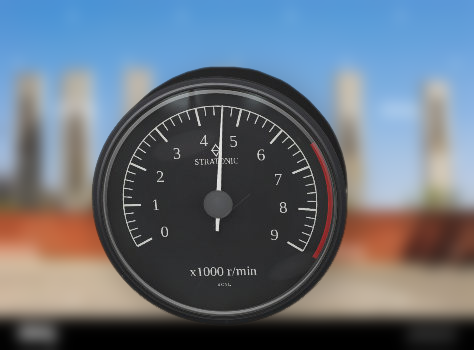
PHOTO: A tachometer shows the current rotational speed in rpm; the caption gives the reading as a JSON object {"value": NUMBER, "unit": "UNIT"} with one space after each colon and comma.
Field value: {"value": 4600, "unit": "rpm"}
